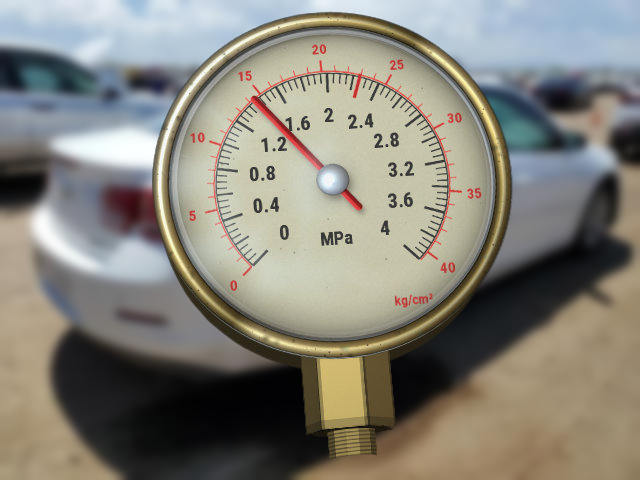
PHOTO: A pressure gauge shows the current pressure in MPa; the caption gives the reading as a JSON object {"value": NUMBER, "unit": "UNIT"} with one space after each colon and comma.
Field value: {"value": 1.4, "unit": "MPa"}
